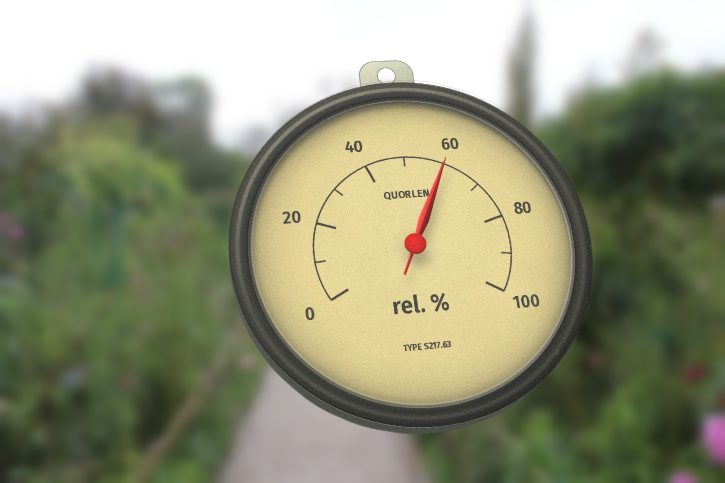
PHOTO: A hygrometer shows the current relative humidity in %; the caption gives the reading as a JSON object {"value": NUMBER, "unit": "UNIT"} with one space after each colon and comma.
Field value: {"value": 60, "unit": "%"}
